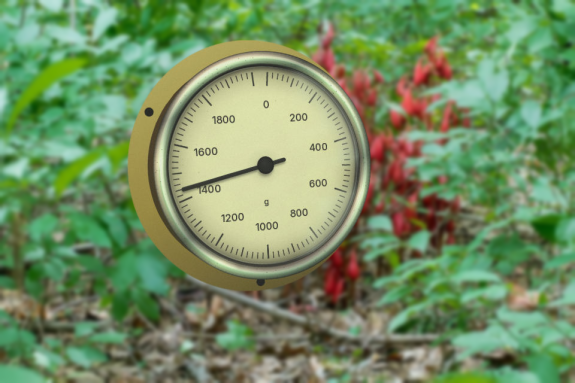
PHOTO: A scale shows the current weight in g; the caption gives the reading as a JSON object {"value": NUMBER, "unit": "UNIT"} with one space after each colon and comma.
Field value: {"value": 1440, "unit": "g"}
